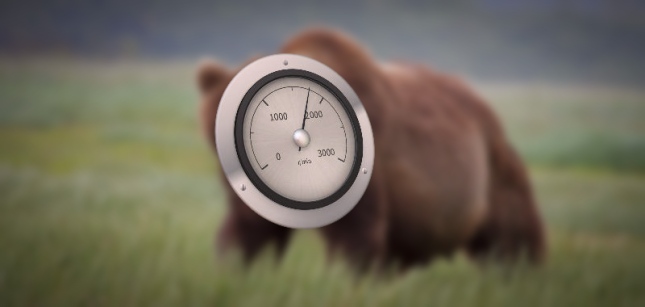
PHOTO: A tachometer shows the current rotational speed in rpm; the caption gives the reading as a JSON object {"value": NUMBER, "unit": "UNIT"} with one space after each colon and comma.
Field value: {"value": 1750, "unit": "rpm"}
